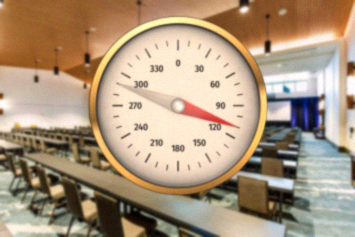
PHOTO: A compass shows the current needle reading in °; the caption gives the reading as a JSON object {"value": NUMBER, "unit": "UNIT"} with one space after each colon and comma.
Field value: {"value": 110, "unit": "°"}
